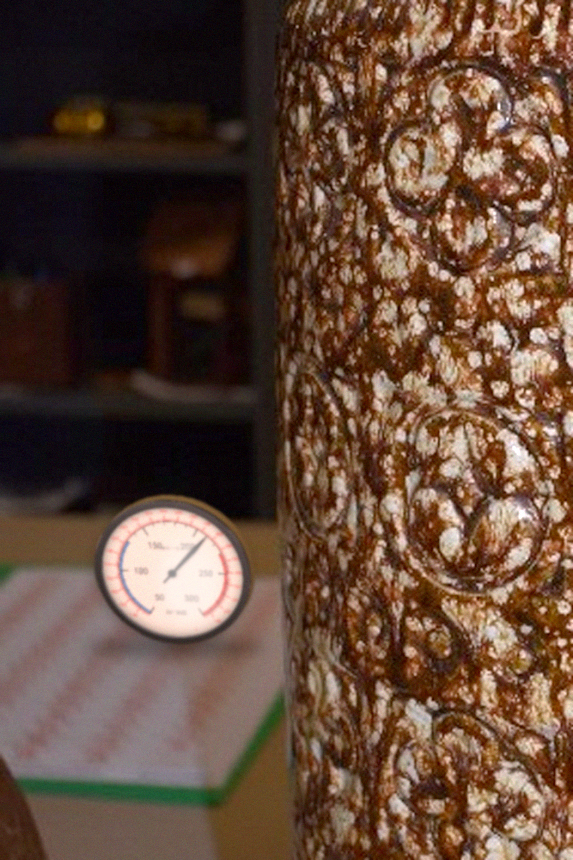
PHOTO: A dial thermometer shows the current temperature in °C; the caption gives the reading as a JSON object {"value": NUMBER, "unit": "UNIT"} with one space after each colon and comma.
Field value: {"value": 210, "unit": "°C"}
